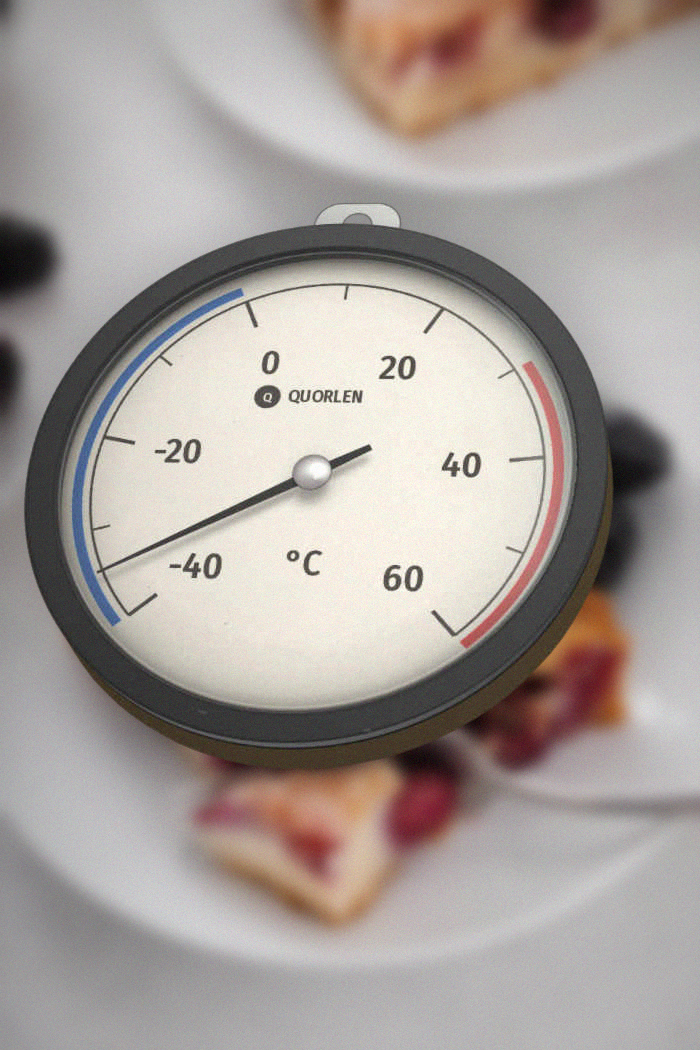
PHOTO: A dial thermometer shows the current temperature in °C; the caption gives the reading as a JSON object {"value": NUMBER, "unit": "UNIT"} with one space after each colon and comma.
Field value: {"value": -35, "unit": "°C"}
